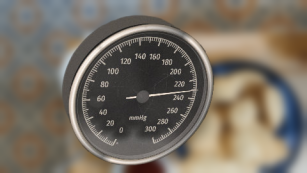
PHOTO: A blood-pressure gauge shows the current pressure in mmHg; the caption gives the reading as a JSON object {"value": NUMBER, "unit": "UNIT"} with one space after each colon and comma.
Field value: {"value": 230, "unit": "mmHg"}
